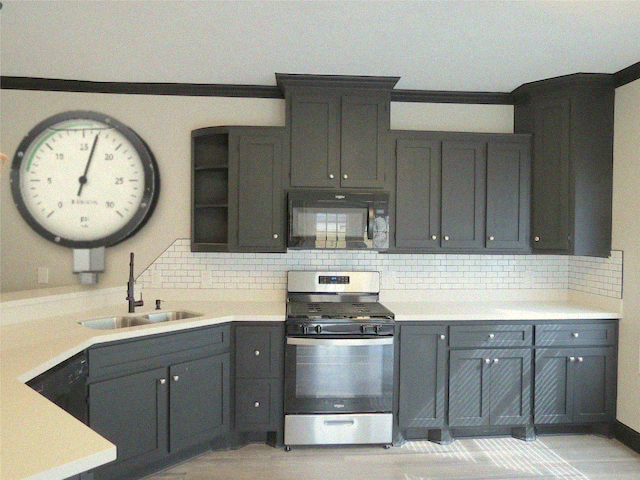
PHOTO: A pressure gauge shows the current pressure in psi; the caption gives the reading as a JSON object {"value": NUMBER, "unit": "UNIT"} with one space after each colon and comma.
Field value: {"value": 17, "unit": "psi"}
